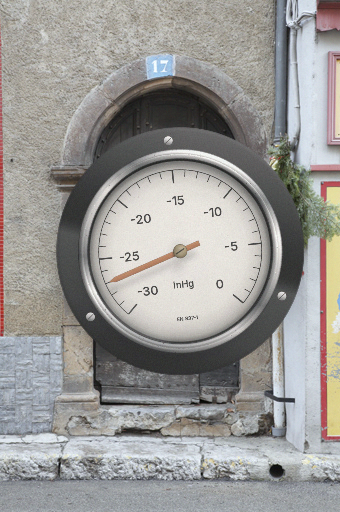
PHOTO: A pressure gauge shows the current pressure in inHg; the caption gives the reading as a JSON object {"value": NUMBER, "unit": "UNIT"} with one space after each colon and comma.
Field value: {"value": -27, "unit": "inHg"}
